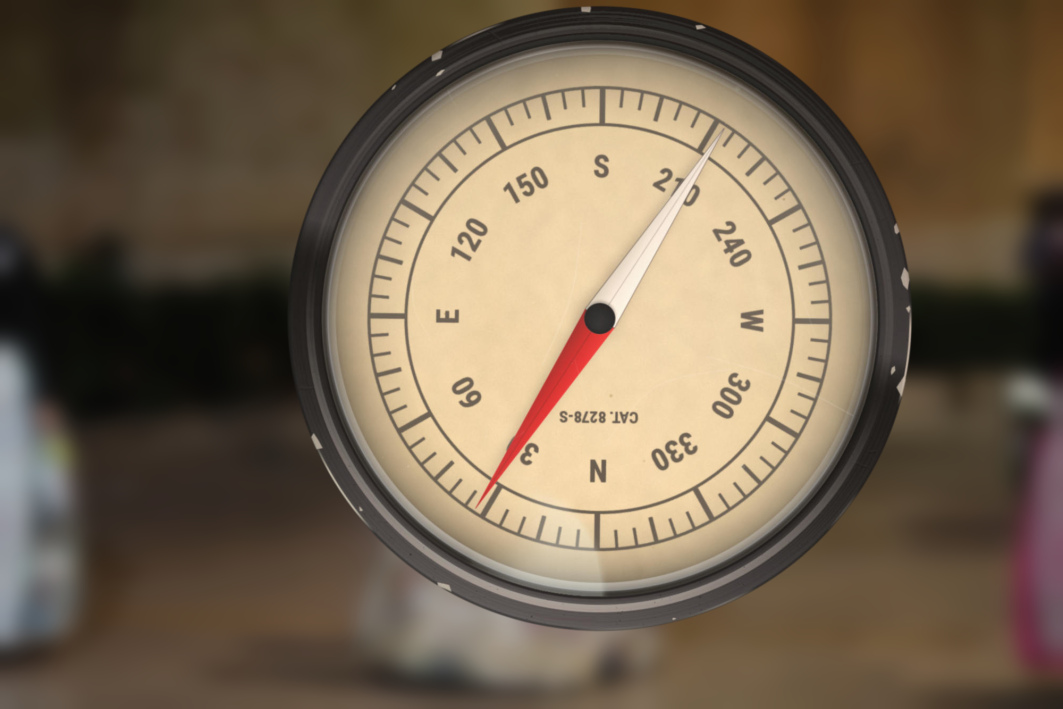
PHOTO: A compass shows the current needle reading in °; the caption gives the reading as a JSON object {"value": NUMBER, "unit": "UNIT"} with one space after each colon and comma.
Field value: {"value": 32.5, "unit": "°"}
